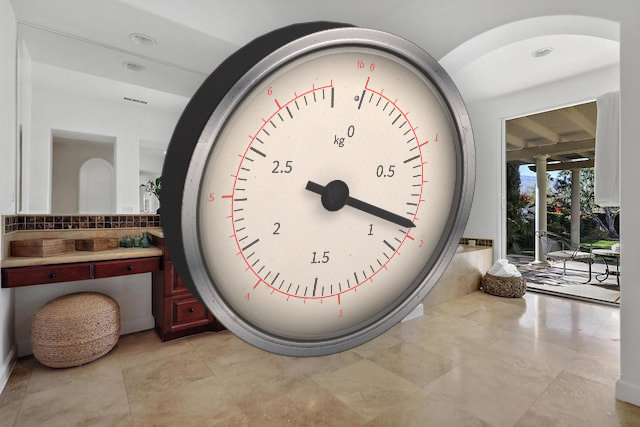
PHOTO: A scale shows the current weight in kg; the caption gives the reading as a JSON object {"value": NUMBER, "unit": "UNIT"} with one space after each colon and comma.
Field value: {"value": 0.85, "unit": "kg"}
